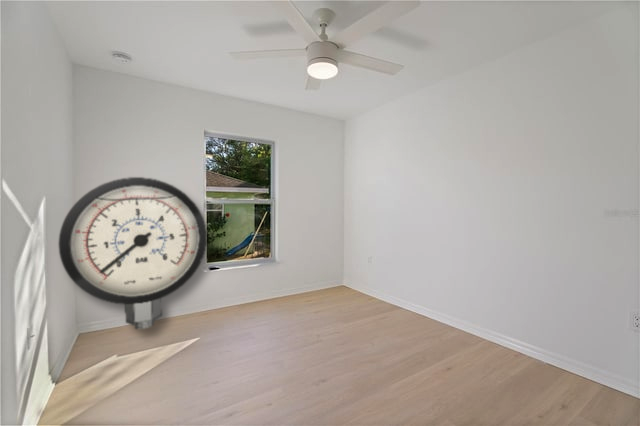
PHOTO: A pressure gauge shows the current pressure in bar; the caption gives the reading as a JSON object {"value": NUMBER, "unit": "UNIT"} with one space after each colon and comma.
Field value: {"value": 0.2, "unit": "bar"}
